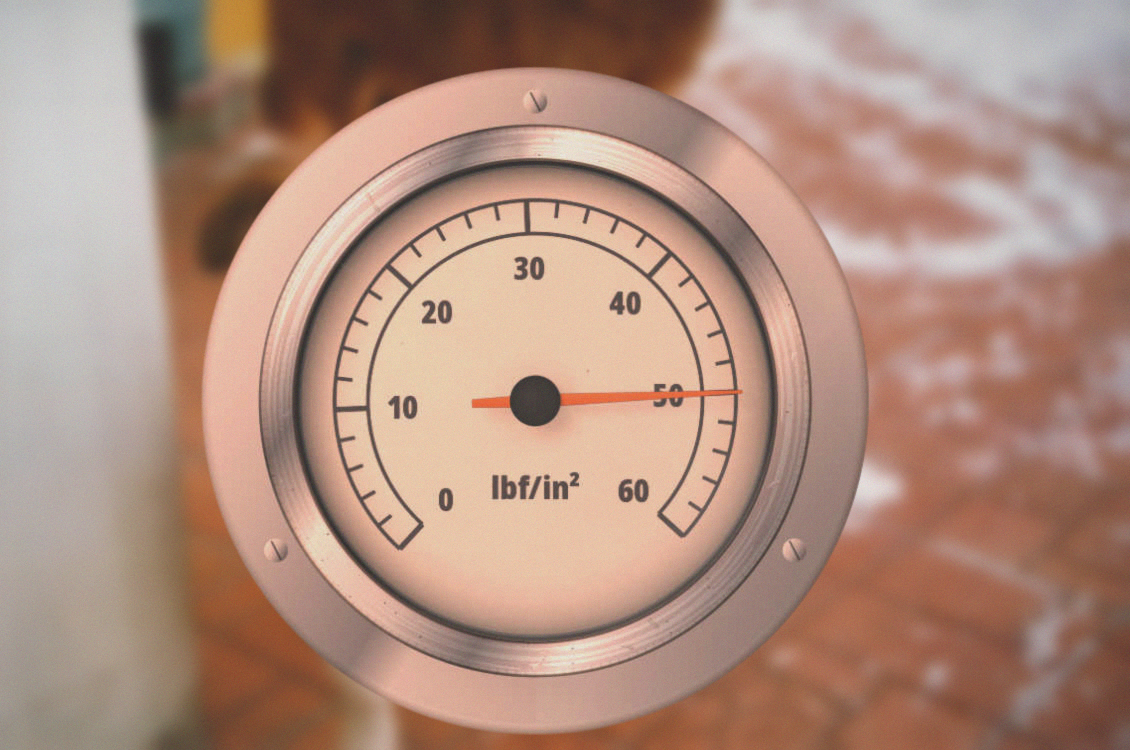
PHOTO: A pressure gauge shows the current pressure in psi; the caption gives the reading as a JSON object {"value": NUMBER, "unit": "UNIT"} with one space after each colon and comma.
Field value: {"value": 50, "unit": "psi"}
